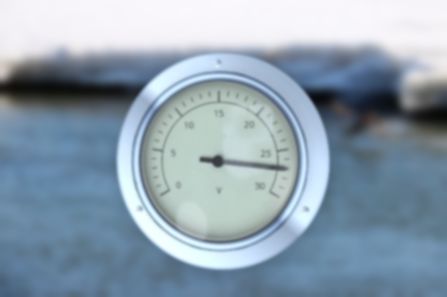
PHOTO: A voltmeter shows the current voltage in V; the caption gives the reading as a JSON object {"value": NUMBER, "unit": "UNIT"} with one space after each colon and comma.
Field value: {"value": 27, "unit": "V"}
